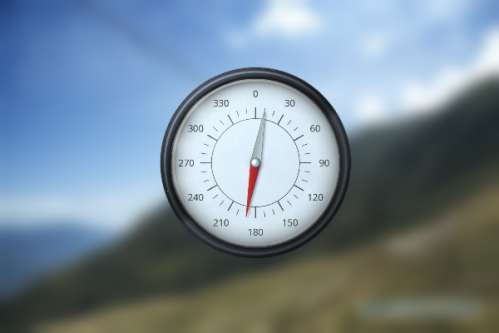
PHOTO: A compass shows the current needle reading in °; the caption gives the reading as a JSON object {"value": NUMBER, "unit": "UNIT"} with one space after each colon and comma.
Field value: {"value": 190, "unit": "°"}
